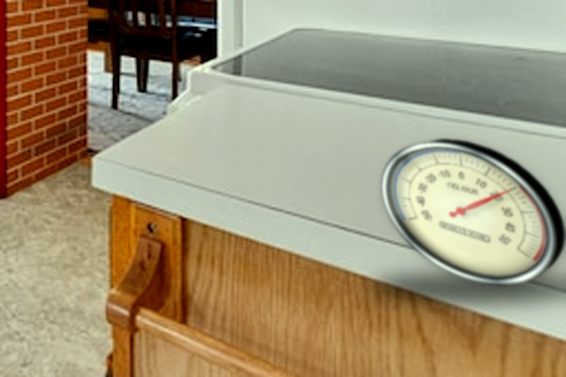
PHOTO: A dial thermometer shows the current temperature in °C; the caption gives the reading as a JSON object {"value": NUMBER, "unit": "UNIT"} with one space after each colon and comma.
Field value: {"value": 20, "unit": "°C"}
